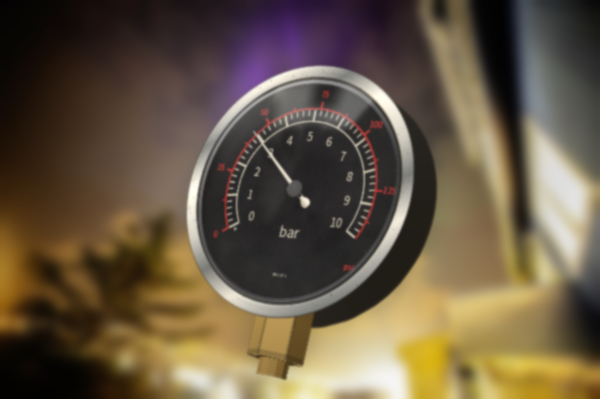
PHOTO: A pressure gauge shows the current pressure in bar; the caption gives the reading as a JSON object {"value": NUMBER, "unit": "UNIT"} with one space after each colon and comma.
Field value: {"value": 3, "unit": "bar"}
